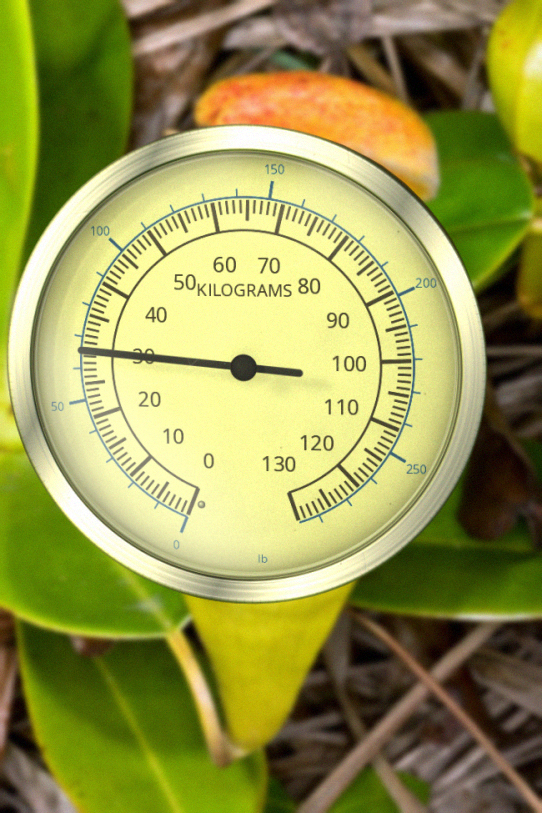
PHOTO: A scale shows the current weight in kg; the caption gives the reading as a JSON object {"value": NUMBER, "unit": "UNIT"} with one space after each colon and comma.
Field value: {"value": 30, "unit": "kg"}
